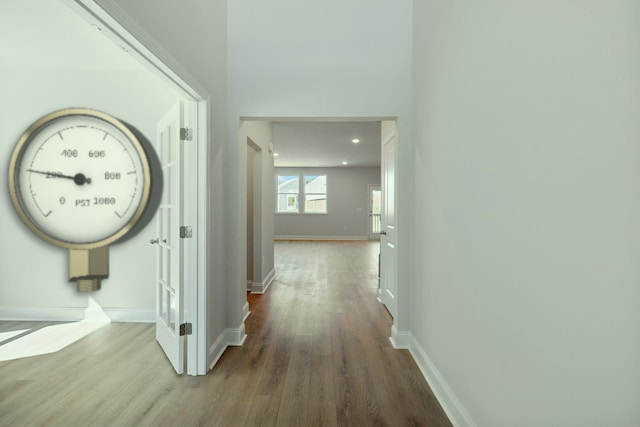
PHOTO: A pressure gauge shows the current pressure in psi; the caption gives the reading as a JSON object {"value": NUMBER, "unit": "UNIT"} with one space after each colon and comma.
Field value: {"value": 200, "unit": "psi"}
